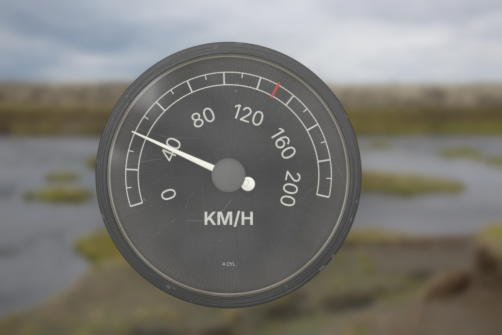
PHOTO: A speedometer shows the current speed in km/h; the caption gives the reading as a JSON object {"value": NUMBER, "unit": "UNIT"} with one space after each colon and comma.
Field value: {"value": 40, "unit": "km/h"}
